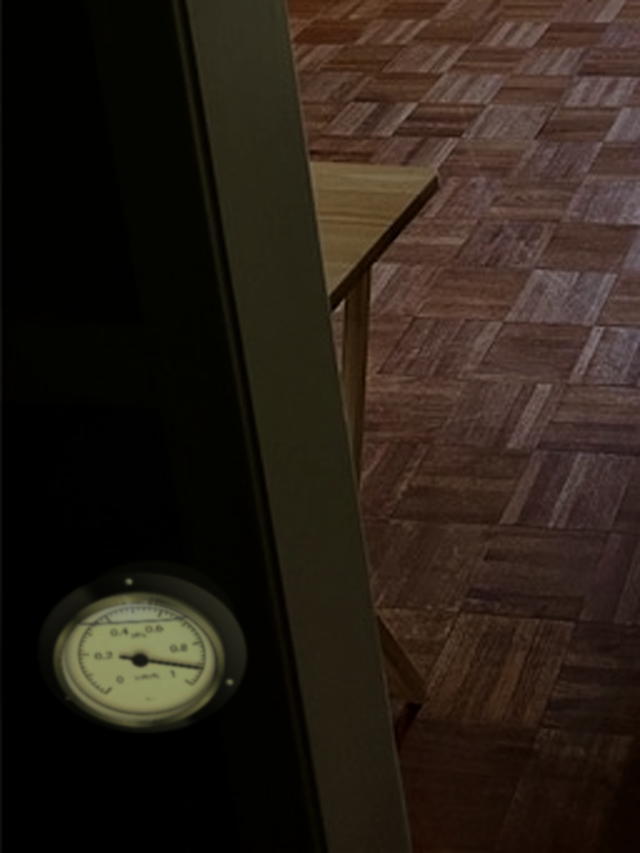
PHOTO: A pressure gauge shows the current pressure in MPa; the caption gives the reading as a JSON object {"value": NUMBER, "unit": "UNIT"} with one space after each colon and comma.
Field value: {"value": 0.9, "unit": "MPa"}
